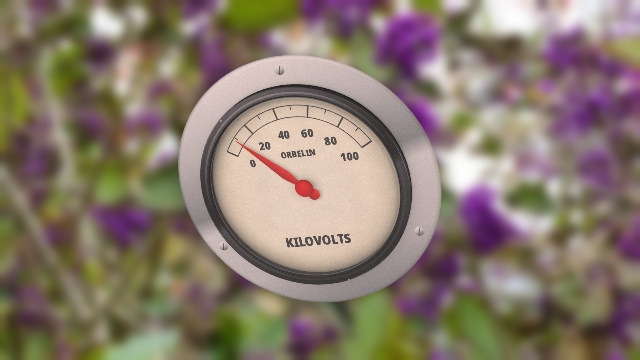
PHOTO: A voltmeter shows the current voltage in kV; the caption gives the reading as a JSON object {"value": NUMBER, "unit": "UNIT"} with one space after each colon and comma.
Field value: {"value": 10, "unit": "kV"}
